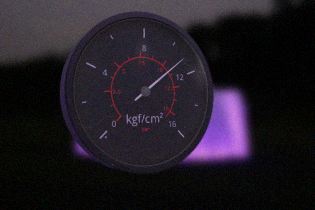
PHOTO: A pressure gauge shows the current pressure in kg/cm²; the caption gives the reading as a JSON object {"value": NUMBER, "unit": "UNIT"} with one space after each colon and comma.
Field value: {"value": 11, "unit": "kg/cm²"}
